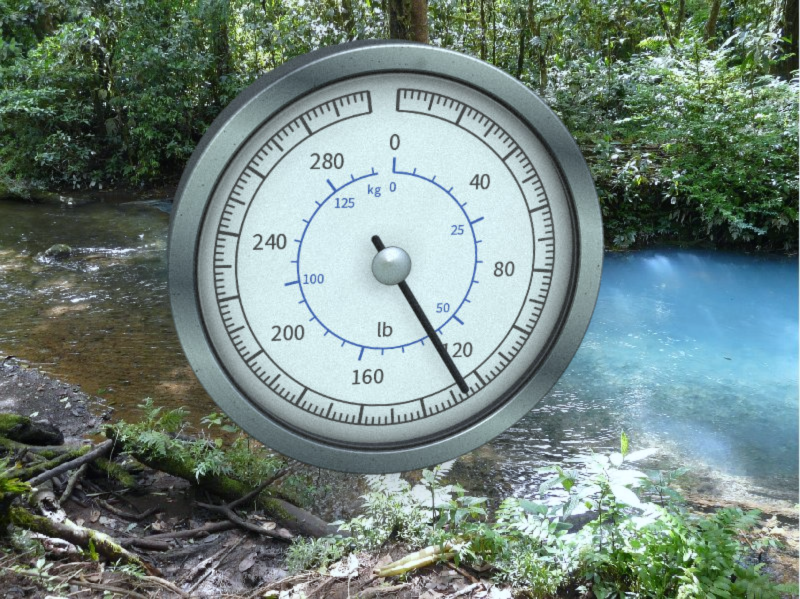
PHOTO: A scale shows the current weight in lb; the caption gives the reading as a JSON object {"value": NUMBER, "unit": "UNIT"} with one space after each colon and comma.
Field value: {"value": 126, "unit": "lb"}
